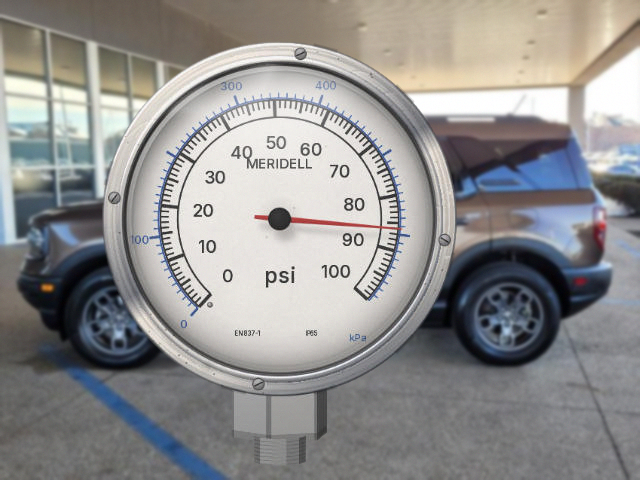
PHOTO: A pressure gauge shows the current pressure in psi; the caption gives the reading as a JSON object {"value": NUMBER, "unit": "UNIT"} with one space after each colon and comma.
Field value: {"value": 86, "unit": "psi"}
